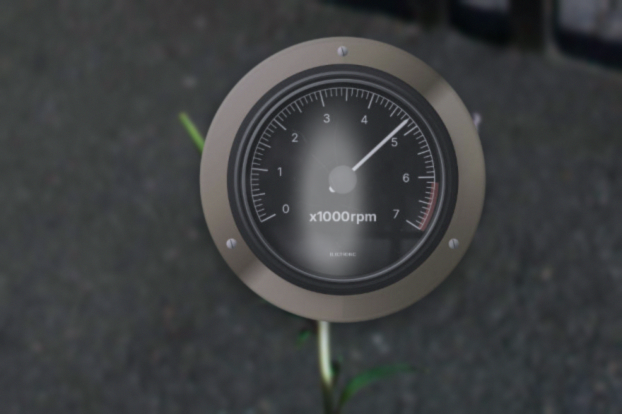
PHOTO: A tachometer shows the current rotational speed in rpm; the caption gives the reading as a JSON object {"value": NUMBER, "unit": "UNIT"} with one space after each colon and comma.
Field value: {"value": 4800, "unit": "rpm"}
